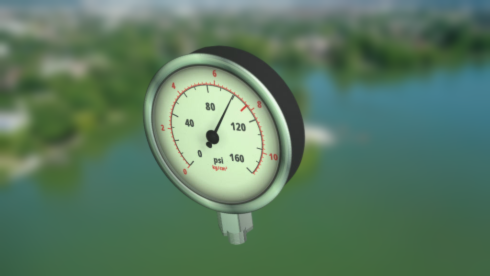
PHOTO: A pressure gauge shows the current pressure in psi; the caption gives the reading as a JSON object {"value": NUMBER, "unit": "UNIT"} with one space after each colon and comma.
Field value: {"value": 100, "unit": "psi"}
